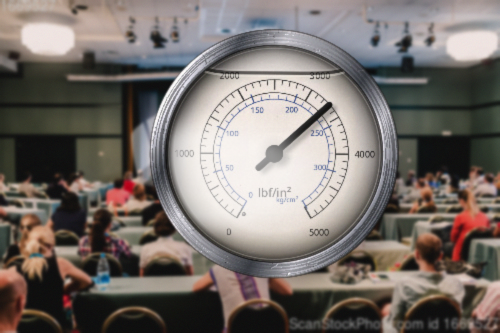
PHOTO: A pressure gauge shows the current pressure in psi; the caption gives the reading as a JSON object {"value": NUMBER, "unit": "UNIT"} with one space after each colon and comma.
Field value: {"value": 3300, "unit": "psi"}
